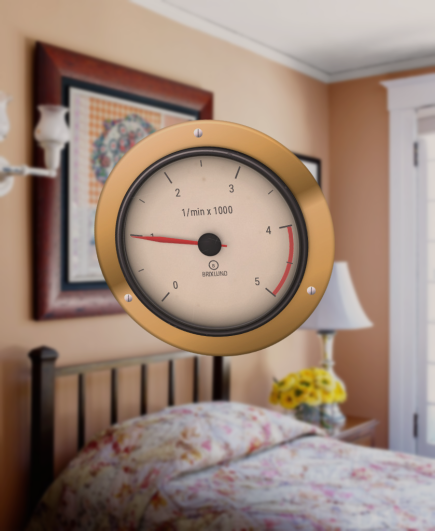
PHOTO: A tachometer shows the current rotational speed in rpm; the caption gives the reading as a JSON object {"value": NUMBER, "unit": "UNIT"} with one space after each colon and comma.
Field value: {"value": 1000, "unit": "rpm"}
